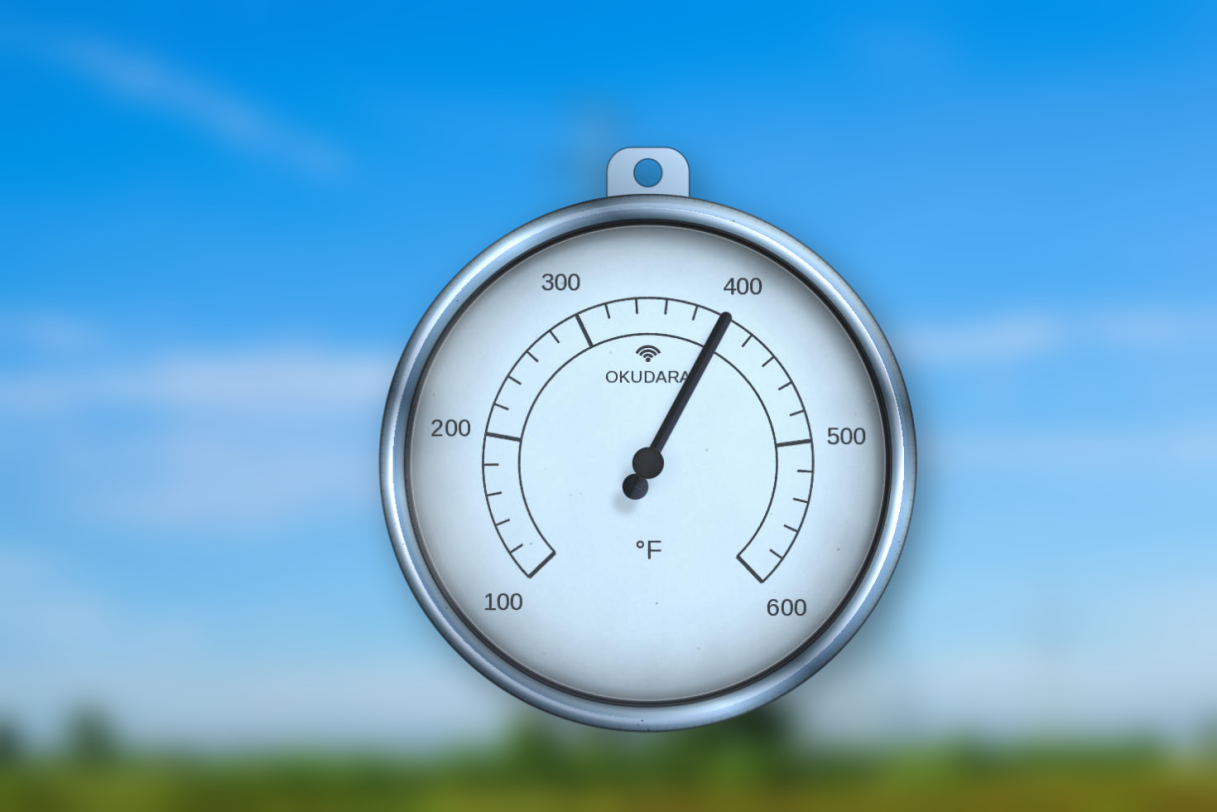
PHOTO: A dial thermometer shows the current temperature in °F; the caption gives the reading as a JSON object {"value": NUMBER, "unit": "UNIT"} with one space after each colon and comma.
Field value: {"value": 400, "unit": "°F"}
